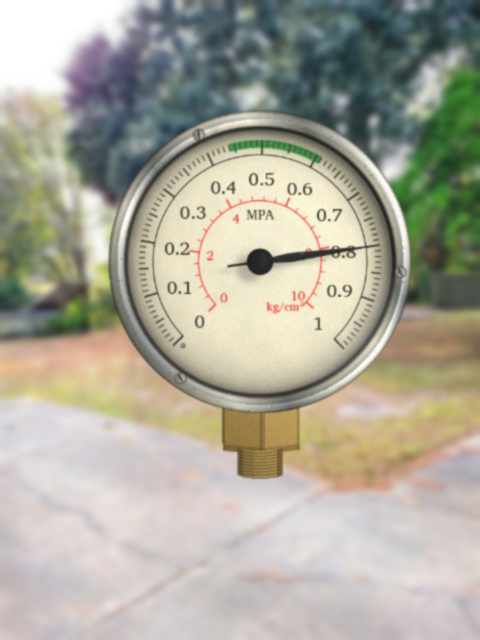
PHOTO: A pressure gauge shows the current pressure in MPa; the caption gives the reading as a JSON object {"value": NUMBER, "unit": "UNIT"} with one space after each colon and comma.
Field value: {"value": 0.8, "unit": "MPa"}
